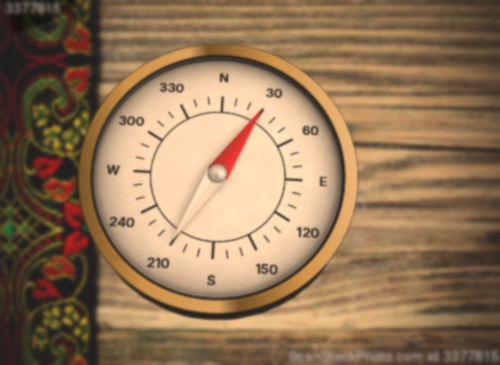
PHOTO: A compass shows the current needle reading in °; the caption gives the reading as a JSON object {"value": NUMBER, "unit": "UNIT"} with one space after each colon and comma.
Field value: {"value": 30, "unit": "°"}
